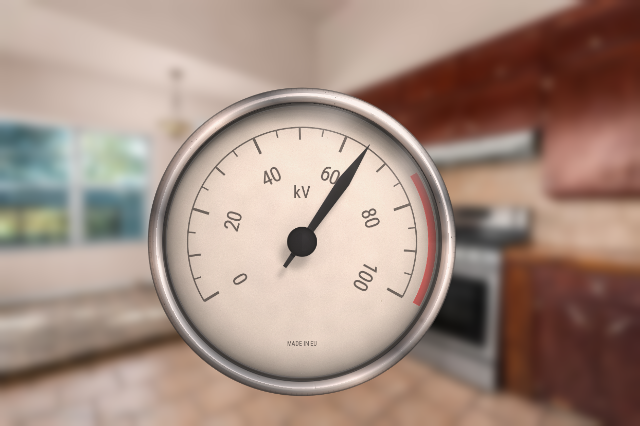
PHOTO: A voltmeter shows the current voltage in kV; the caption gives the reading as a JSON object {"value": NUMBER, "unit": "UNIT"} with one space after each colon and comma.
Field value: {"value": 65, "unit": "kV"}
